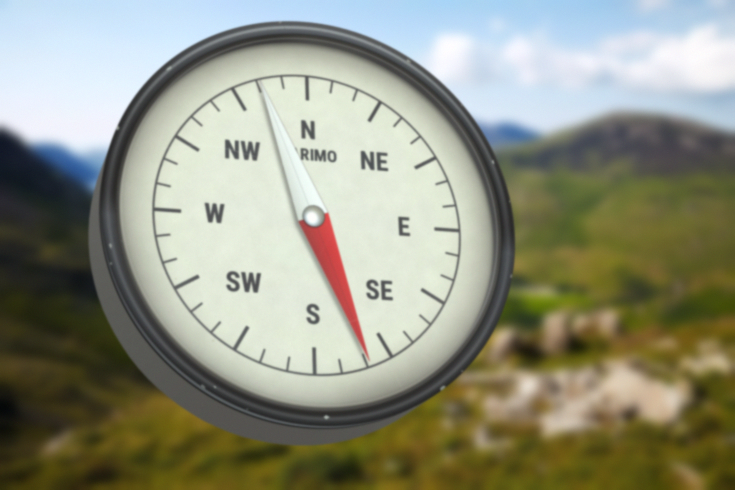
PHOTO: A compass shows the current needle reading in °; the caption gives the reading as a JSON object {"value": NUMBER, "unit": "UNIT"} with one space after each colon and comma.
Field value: {"value": 160, "unit": "°"}
